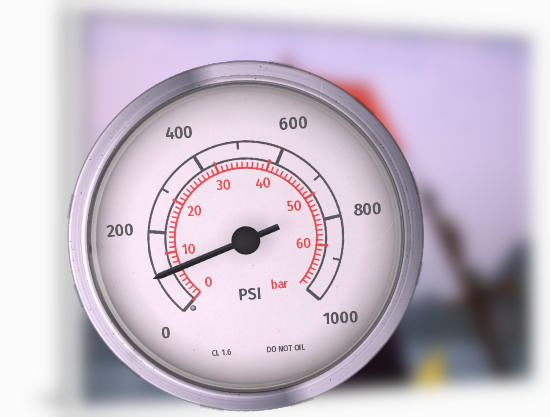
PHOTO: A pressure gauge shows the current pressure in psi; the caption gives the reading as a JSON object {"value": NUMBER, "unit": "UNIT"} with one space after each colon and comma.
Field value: {"value": 100, "unit": "psi"}
